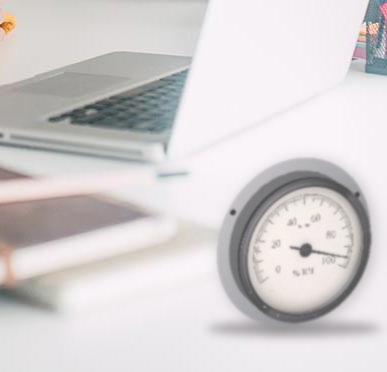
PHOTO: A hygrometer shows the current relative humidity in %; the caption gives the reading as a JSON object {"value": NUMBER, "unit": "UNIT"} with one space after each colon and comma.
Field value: {"value": 95, "unit": "%"}
